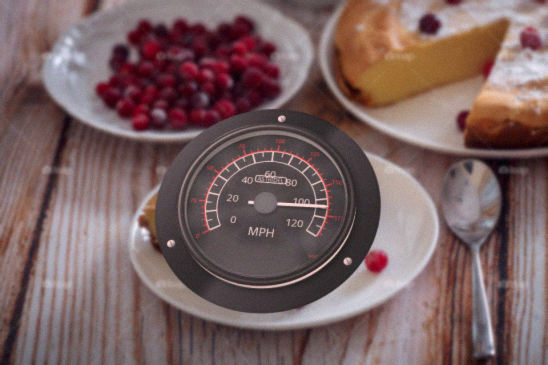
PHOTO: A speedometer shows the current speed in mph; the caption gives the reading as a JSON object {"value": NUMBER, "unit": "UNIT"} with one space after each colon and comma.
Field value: {"value": 105, "unit": "mph"}
